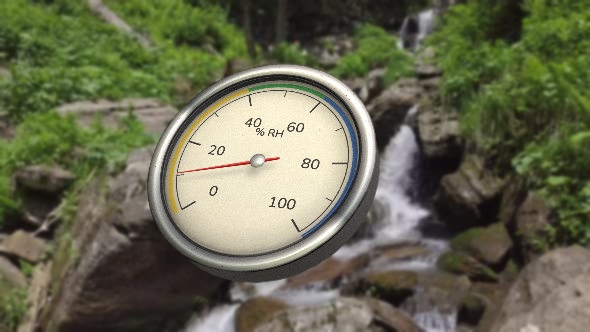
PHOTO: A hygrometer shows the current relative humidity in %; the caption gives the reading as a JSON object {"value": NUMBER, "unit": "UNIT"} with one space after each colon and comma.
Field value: {"value": 10, "unit": "%"}
